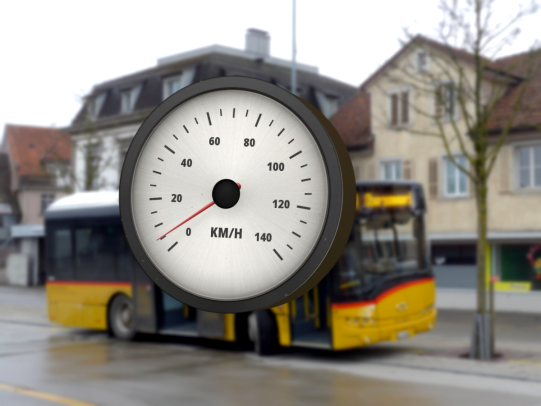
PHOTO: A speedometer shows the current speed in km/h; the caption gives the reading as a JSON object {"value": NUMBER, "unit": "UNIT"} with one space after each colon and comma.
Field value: {"value": 5, "unit": "km/h"}
